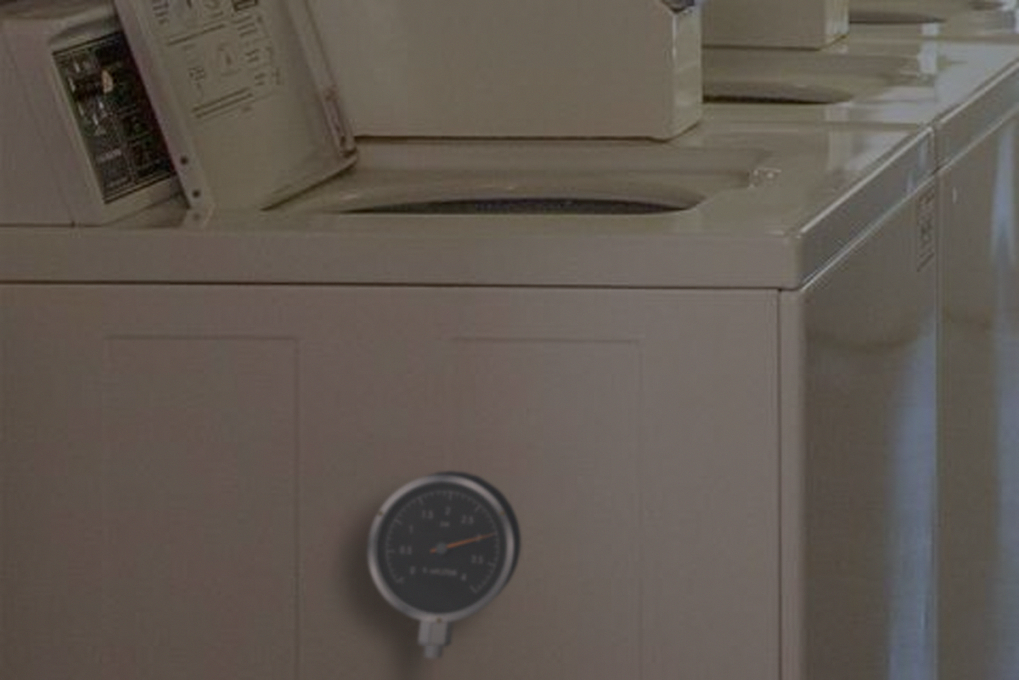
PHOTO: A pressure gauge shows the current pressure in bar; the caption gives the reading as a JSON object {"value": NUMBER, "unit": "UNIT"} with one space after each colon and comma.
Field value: {"value": 3, "unit": "bar"}
